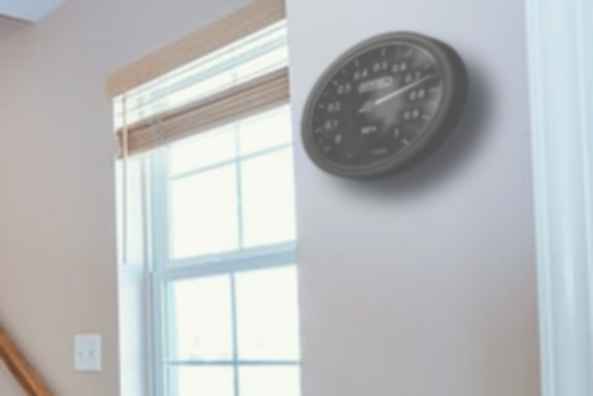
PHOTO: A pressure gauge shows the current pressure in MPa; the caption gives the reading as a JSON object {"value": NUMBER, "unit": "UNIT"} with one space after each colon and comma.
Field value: {"value": 0.75, "unit": "MPa"}
